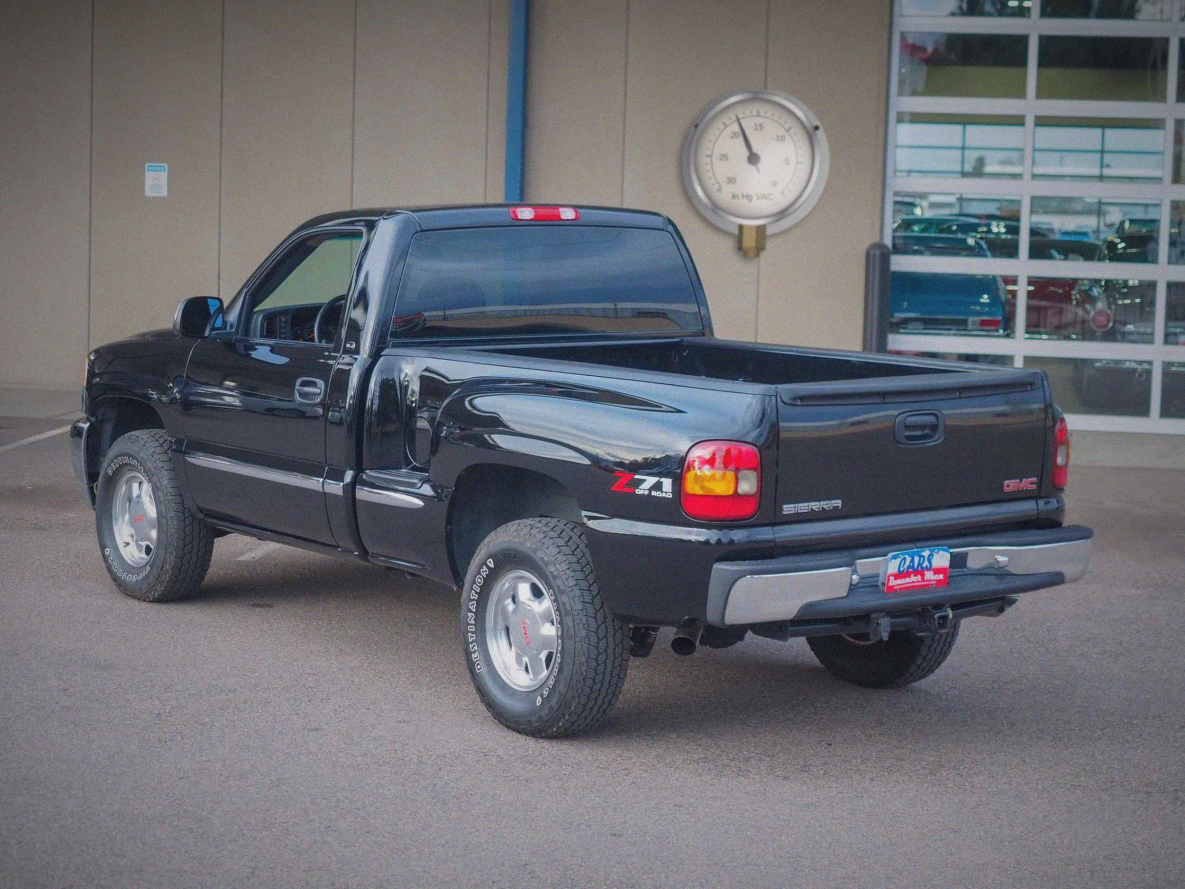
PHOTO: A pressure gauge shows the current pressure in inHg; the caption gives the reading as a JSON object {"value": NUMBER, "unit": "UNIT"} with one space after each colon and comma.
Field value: {"value": -18, "unit": "inHg"}
